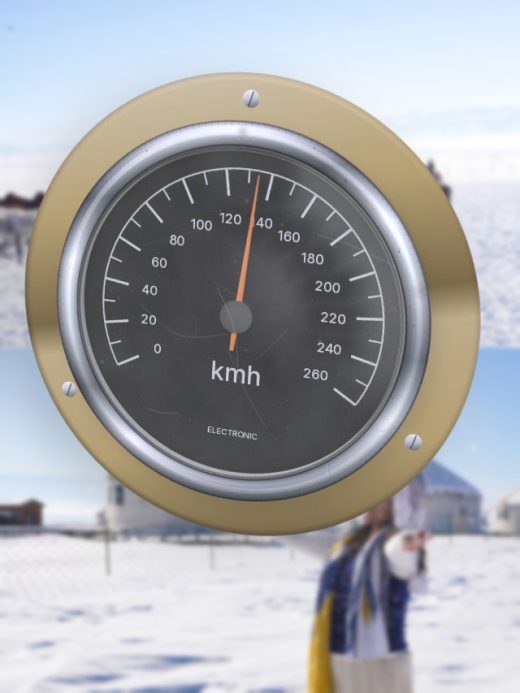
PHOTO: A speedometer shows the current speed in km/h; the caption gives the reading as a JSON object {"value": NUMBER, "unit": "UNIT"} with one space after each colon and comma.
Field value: {"value": 135, "unit": "km/h"}
